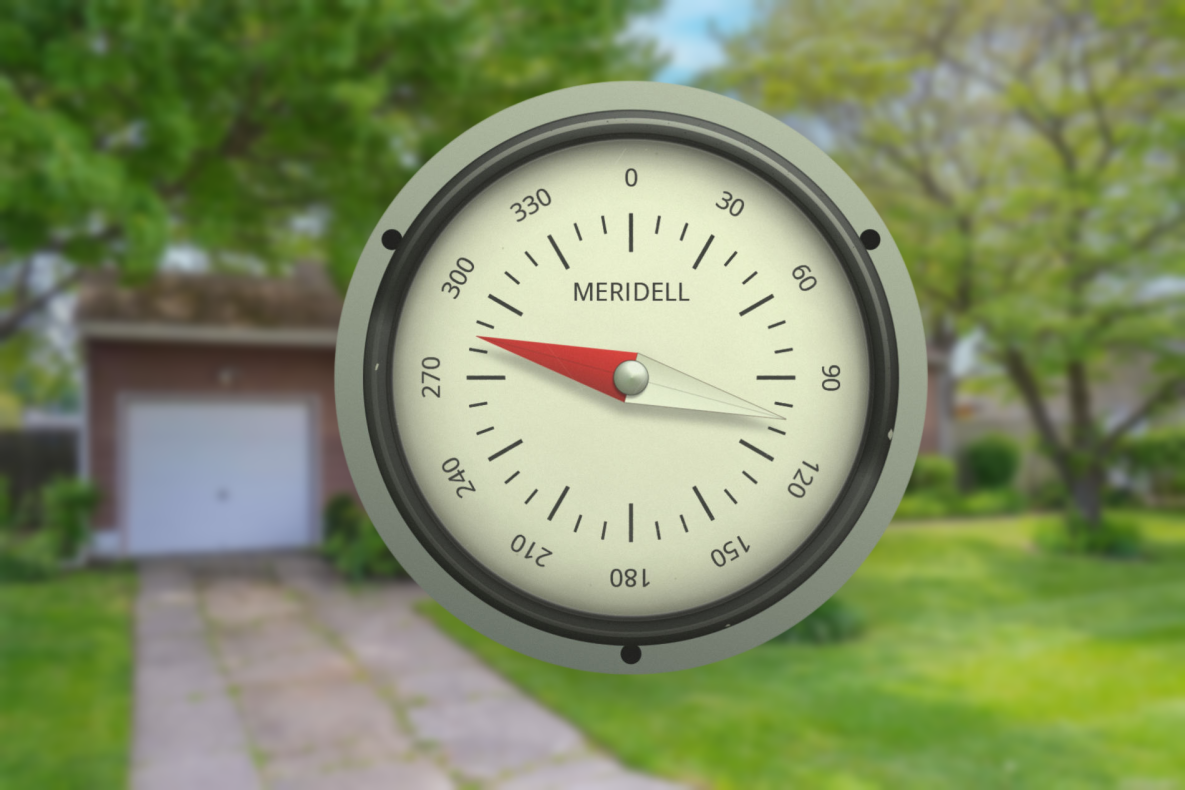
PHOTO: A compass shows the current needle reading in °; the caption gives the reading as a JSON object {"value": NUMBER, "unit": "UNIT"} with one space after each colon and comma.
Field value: {"value": 285, "unit": "°"}
